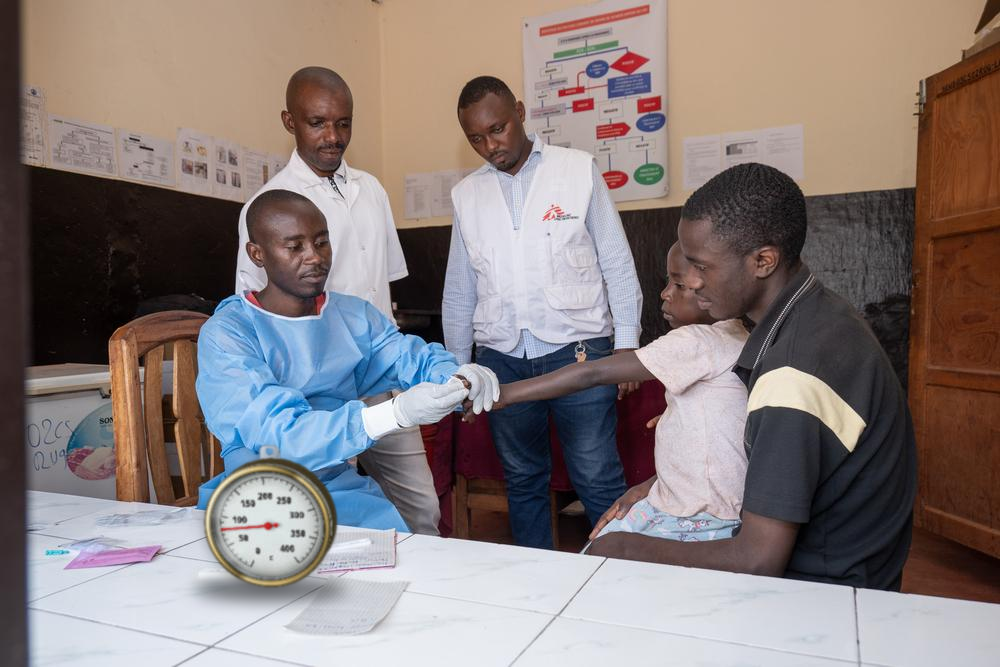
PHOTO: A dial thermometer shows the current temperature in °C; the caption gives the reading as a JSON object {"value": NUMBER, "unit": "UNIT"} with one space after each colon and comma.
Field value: {"value": 80, "unit": "°C"}
